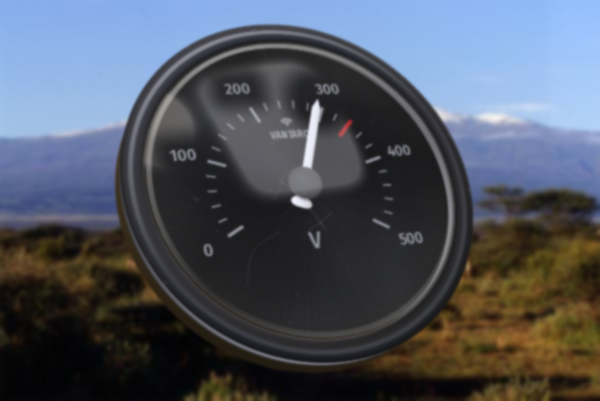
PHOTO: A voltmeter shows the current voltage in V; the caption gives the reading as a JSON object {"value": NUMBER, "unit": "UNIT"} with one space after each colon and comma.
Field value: {"value": 290, "unit": "V"}
